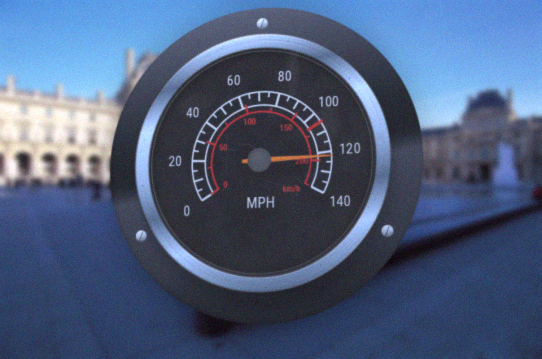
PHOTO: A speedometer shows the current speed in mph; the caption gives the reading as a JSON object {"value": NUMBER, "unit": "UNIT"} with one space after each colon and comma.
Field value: {"value": 122.5, "unit": "mph"}
